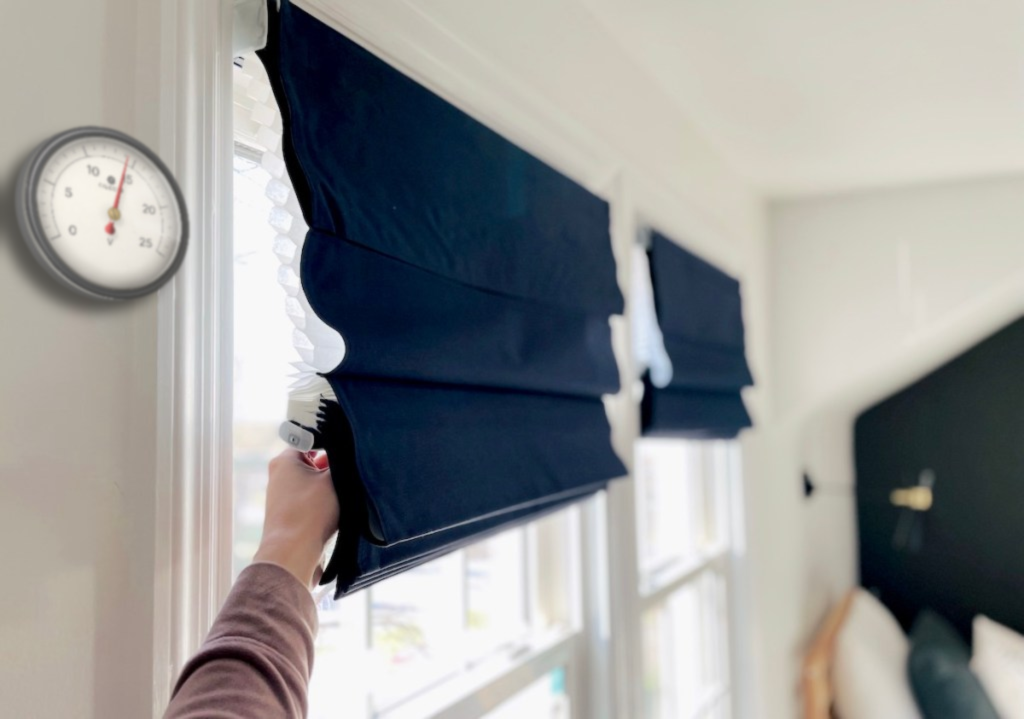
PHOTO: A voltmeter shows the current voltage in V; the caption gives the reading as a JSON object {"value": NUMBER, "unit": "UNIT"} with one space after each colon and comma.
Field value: {"value": 14, "unit": "V"}
